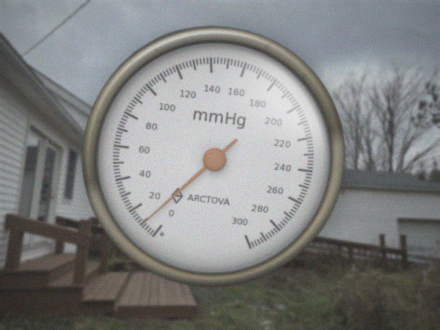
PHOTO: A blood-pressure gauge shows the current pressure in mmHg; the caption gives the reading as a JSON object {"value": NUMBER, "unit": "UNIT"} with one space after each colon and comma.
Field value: {"value": 10, "unit": "mmHg"}
